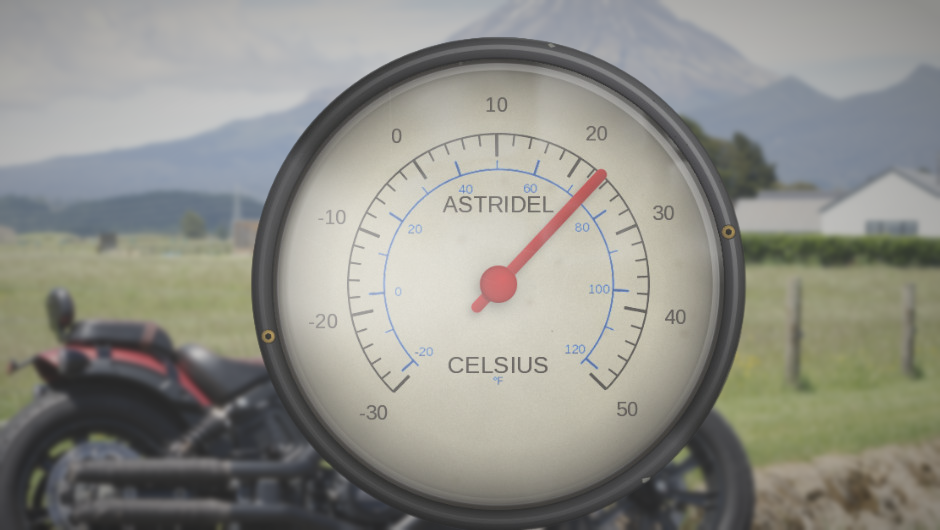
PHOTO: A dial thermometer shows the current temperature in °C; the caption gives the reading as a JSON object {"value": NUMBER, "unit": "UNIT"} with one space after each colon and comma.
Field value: {"value": 23, "unit": "°C"}
